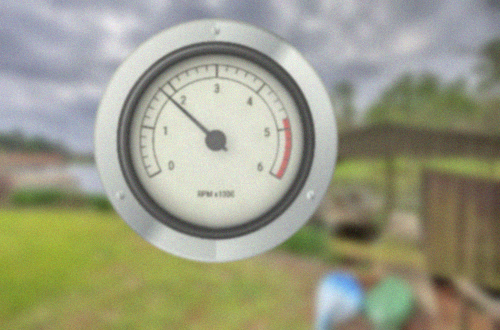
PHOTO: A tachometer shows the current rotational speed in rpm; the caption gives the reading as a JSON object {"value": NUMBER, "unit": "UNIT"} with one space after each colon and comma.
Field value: {"value": 1800, "unit": "rpm"}
